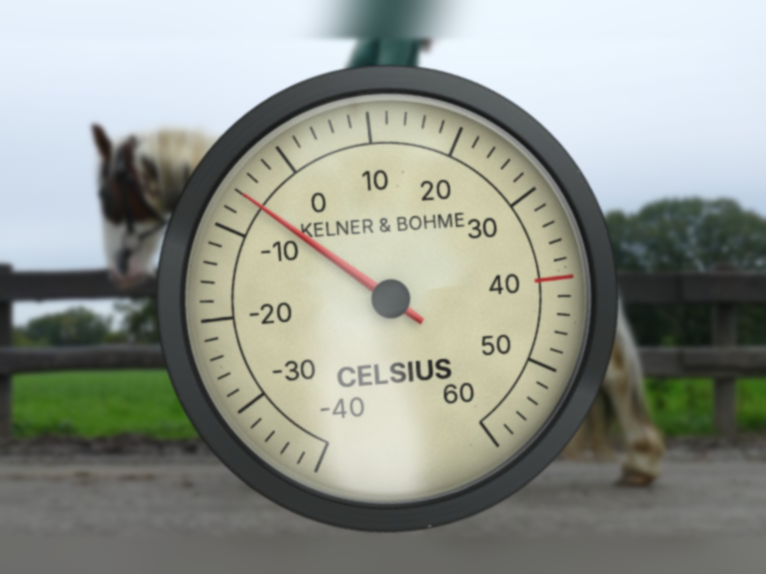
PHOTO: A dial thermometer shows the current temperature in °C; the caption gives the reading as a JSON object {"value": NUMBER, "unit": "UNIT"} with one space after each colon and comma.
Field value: {"value": -6, "unit": "°C"}
